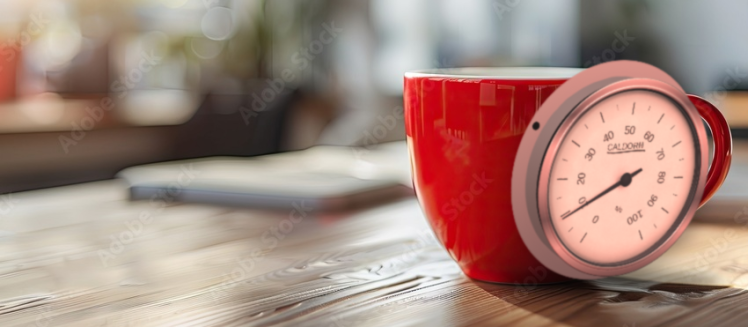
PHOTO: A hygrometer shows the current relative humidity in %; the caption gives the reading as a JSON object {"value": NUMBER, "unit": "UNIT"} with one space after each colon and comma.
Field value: {"value": 10, "unit": "%"}
